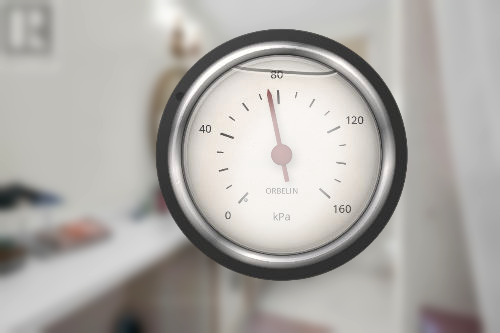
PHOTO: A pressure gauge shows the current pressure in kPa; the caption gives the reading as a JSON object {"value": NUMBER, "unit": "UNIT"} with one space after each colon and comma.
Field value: {"value": 75, "unit": "kPa"}
